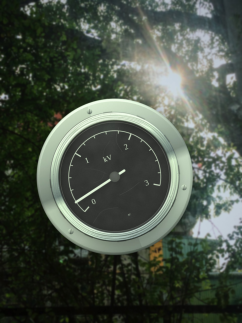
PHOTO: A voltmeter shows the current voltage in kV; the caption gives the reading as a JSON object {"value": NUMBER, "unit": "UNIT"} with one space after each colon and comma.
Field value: {"value": 0.2, "unit": "kV"}
